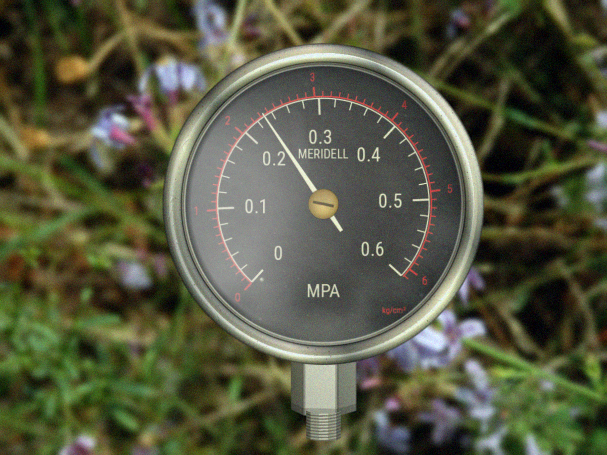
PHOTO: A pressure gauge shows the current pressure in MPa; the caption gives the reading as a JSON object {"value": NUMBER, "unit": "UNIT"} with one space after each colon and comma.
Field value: {"value": 0.23, "unit": "MPa"}
